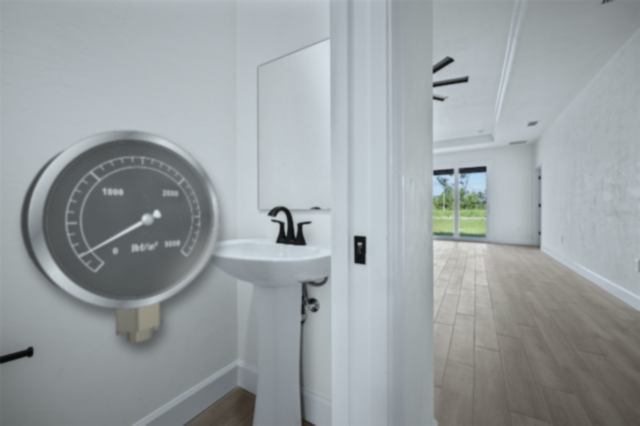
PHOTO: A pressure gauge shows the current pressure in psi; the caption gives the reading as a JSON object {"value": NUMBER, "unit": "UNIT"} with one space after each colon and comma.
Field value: {"value": 200, "unit": "psi"}
